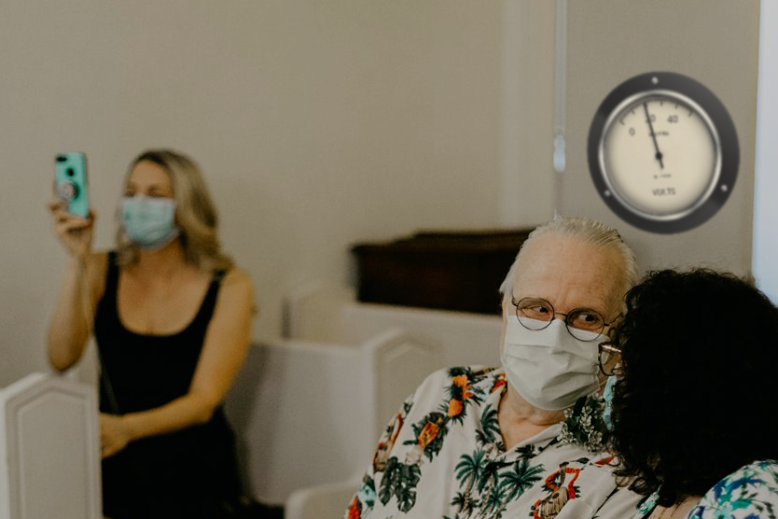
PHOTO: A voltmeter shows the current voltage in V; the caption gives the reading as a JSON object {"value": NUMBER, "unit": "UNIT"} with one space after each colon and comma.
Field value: {"value": 20, "unit": "V"}
